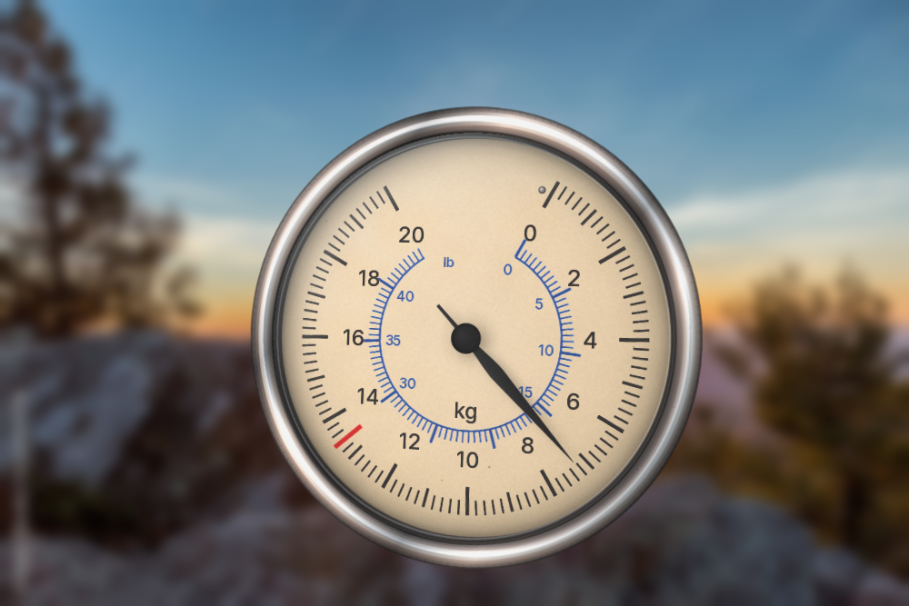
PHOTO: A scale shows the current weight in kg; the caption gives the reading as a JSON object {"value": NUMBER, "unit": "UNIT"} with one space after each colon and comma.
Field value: {"value": 7.2, "unit": "kg"}
